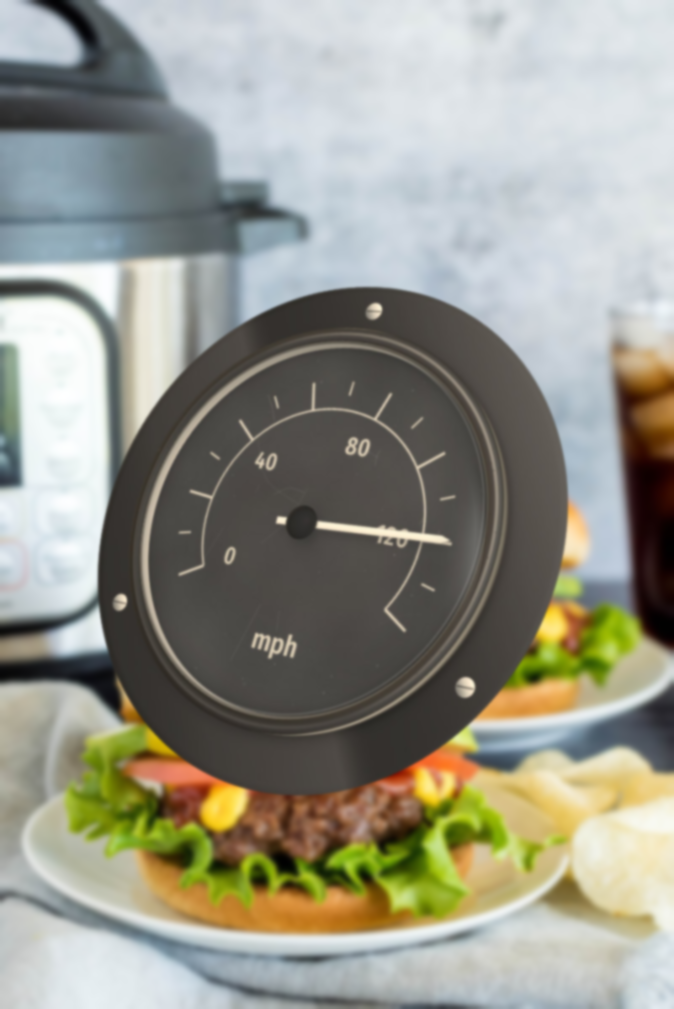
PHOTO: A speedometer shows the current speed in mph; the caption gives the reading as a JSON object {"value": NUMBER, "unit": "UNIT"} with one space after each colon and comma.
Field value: {"value": 120, "unit": "mph"}
